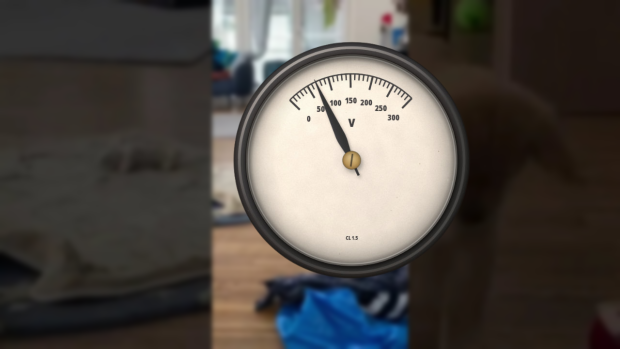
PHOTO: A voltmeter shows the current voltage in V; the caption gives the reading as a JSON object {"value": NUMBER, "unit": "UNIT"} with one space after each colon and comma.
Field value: {"value": 70, "unit": "V"}
